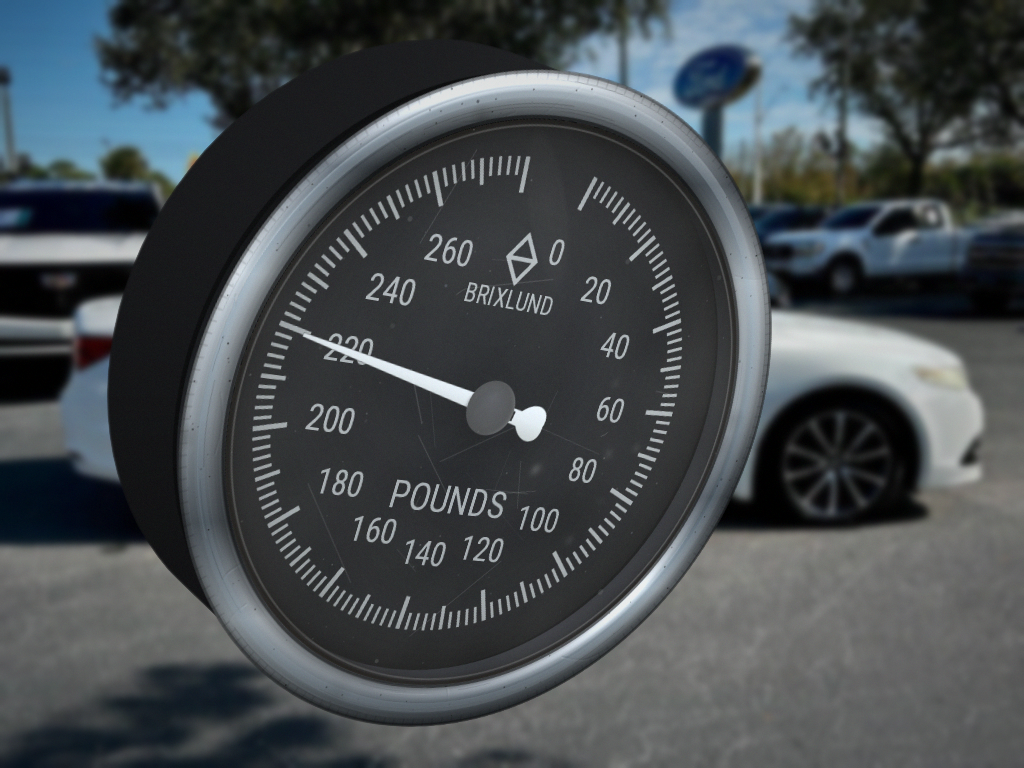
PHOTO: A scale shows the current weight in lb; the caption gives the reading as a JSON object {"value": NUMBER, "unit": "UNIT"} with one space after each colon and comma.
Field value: {"value": 220, "unit": "lb"}
